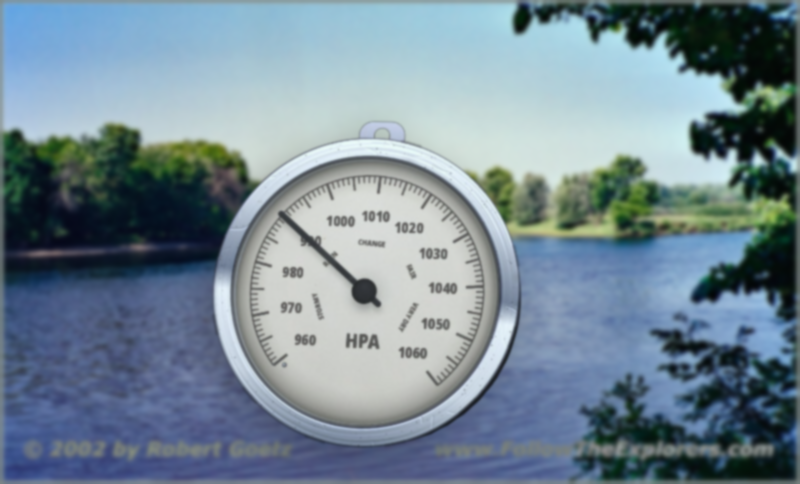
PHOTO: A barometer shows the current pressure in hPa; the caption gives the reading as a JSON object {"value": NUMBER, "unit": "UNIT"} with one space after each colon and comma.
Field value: {"value": 990, "unit": "hPa"}
